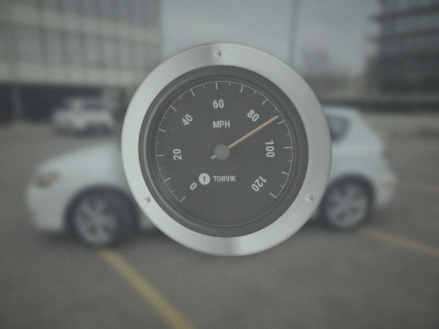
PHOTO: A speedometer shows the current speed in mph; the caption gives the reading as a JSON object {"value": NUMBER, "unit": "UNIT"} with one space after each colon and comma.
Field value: {"value": 87.5, "unit": "mph"}
